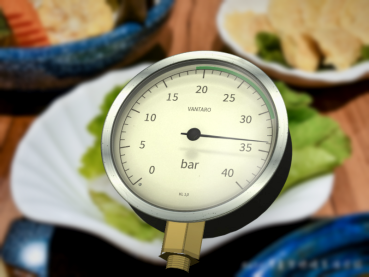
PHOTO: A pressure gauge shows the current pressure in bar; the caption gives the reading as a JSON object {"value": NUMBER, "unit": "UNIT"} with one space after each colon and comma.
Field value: {"value": 34, "unit": "bar"}
